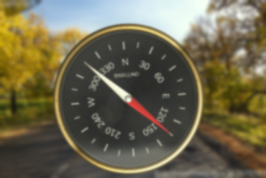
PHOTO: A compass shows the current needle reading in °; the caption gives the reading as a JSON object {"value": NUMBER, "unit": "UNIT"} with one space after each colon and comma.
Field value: {"value": 135, "unit": "°"}
